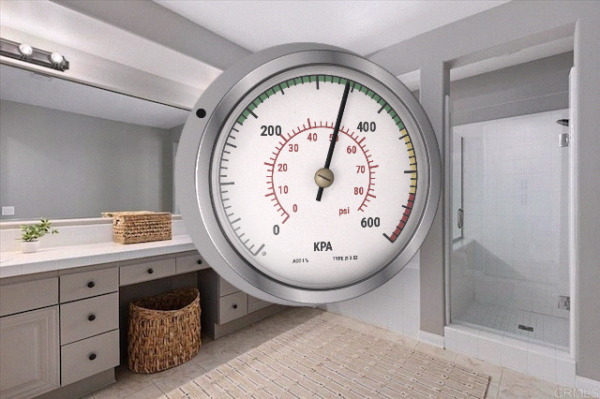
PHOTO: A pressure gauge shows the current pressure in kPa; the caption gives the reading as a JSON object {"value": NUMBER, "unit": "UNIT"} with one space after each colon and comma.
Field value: {"value": 340, "unit": "kPa"}
